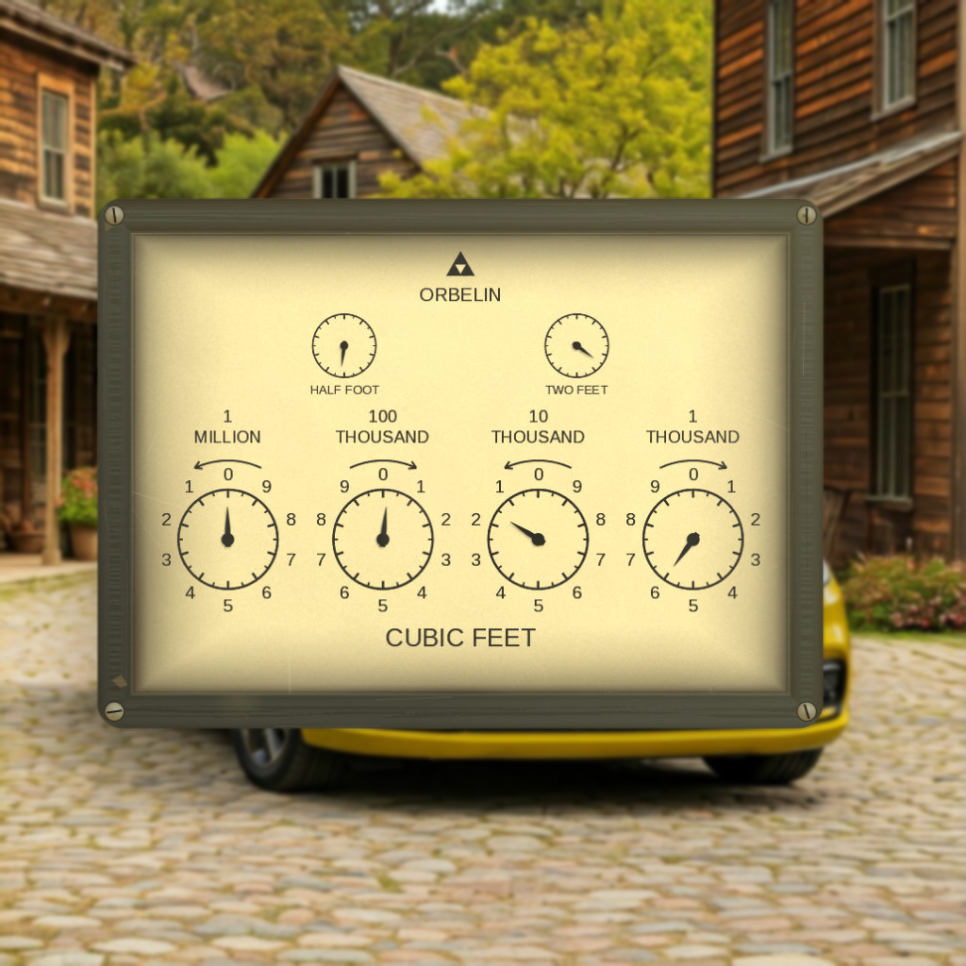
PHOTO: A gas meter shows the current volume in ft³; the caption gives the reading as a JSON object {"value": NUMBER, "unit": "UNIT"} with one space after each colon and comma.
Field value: {"value": 1600, "unit": "ft³"}
